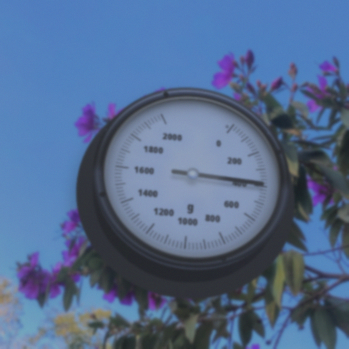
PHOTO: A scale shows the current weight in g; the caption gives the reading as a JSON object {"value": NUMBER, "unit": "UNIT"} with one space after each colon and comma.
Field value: {"value": 400, "unit": "g"}
